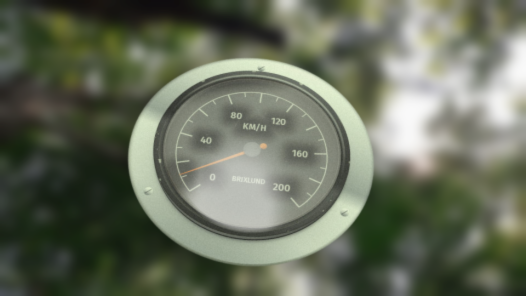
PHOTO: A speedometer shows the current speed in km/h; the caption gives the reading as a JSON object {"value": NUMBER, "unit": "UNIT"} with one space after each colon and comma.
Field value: {"value": 10, "unit": "km/h"}
